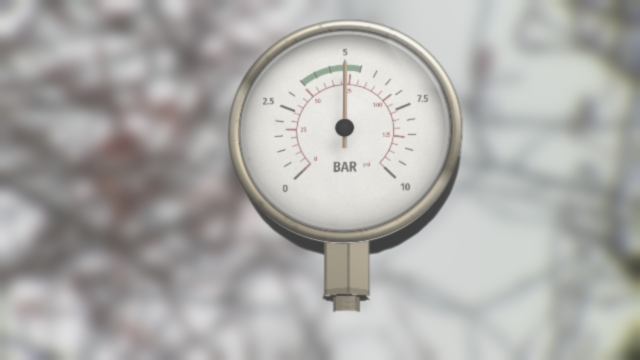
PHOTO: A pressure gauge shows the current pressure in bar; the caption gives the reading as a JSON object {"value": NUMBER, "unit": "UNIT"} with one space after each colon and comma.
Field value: {"value": 5, "unit": "bar"}
